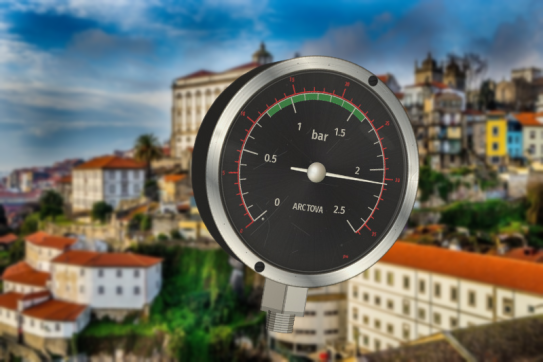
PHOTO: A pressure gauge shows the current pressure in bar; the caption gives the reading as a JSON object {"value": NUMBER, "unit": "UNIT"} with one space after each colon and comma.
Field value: {"value": 2.1, "unit": "bar"}
